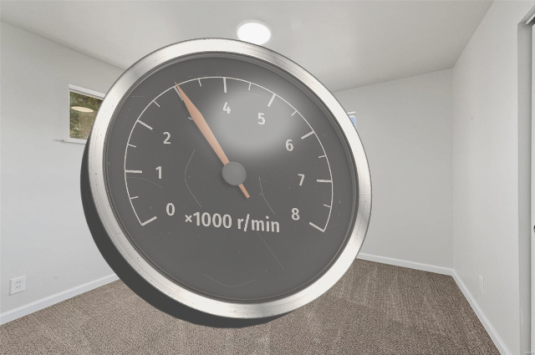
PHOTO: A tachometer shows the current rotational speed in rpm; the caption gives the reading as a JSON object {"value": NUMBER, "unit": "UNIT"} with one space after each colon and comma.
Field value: {"value": 3000, "unit": "rpm"}
